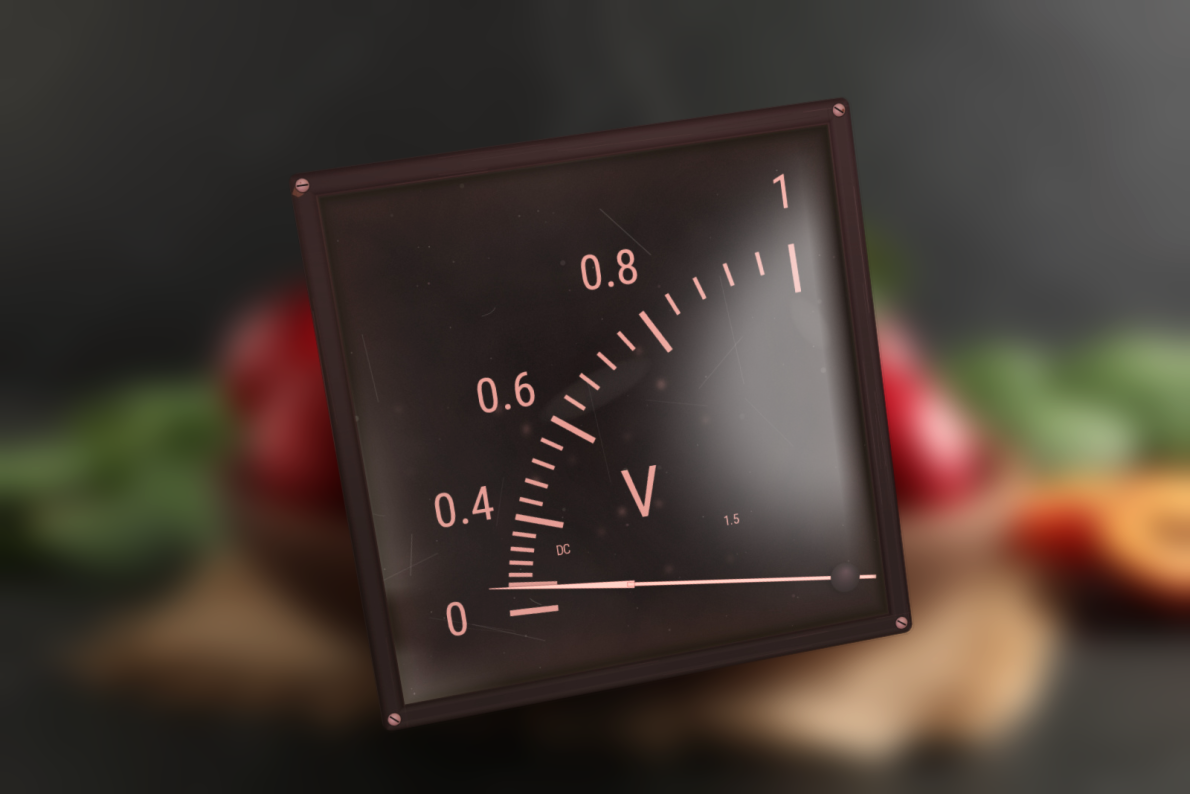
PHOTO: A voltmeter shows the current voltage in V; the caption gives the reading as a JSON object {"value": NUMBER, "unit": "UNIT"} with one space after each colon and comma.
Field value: {"value": 0.2, "unit": "V"}
